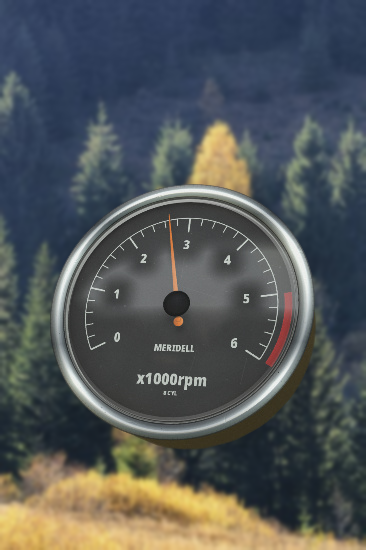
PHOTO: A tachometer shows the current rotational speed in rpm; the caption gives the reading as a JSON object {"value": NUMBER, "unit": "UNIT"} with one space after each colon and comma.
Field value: {"value": 2700, "unit": "rpm"}
